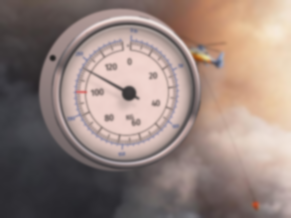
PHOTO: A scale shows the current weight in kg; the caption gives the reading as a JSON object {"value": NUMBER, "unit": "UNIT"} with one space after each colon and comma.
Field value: {"value": 110, "unit": "kg"}
